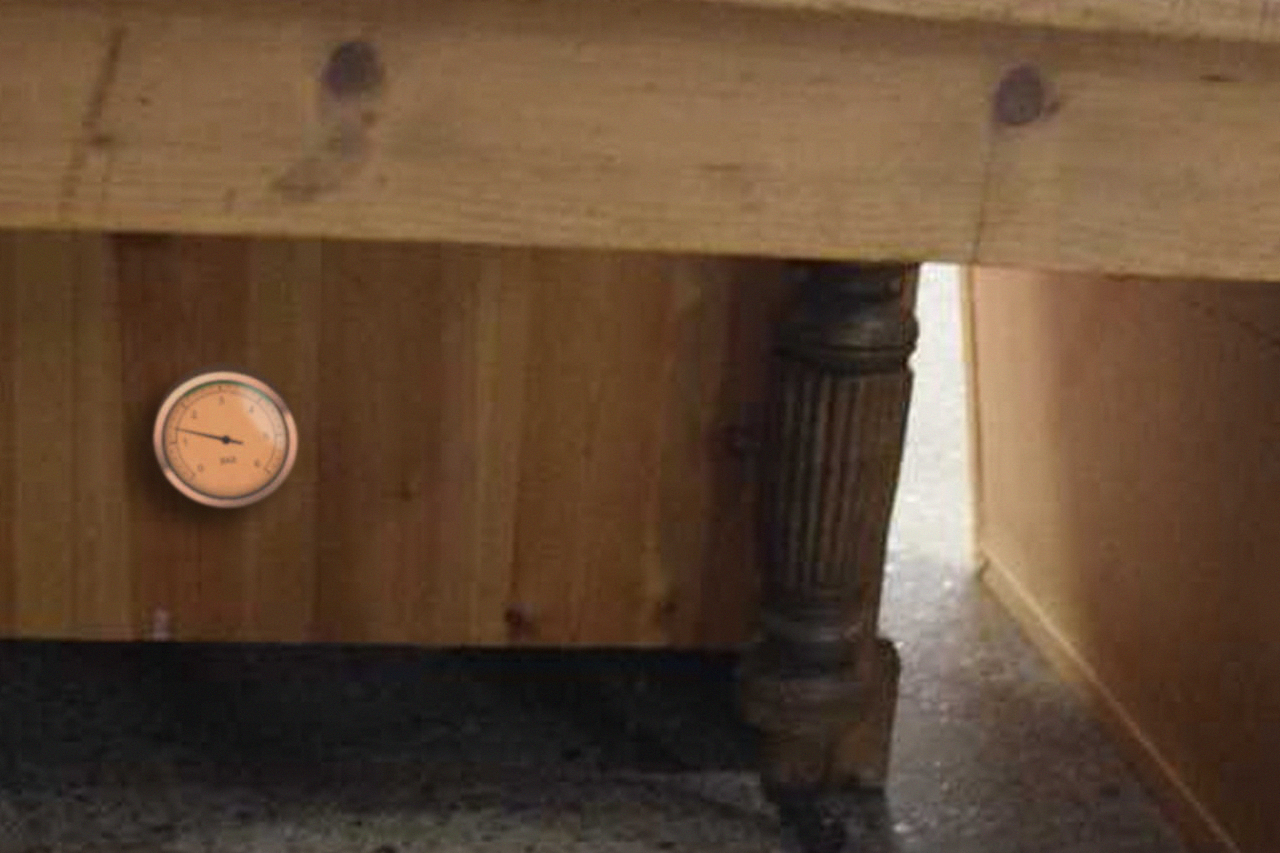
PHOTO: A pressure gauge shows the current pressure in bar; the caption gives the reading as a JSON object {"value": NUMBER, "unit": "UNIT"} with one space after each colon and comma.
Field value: {"value": 1.4, "unit": "bar"}
